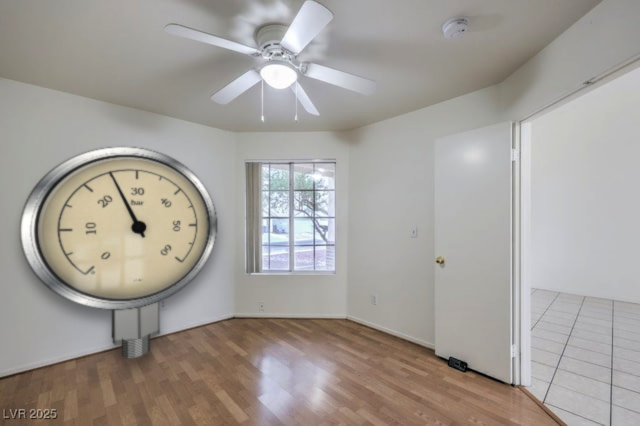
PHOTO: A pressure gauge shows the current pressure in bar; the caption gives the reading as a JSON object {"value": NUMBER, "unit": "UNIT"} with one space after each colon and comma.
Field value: {"value": 25, "unit": "bar"}
